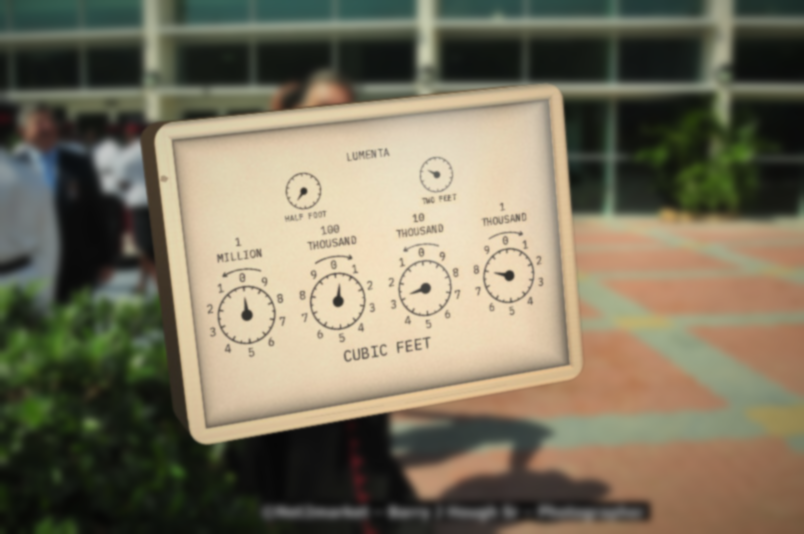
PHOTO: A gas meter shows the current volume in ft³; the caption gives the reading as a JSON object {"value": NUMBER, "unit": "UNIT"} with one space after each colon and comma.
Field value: {"value": 2800, "unit": "ft³"}
